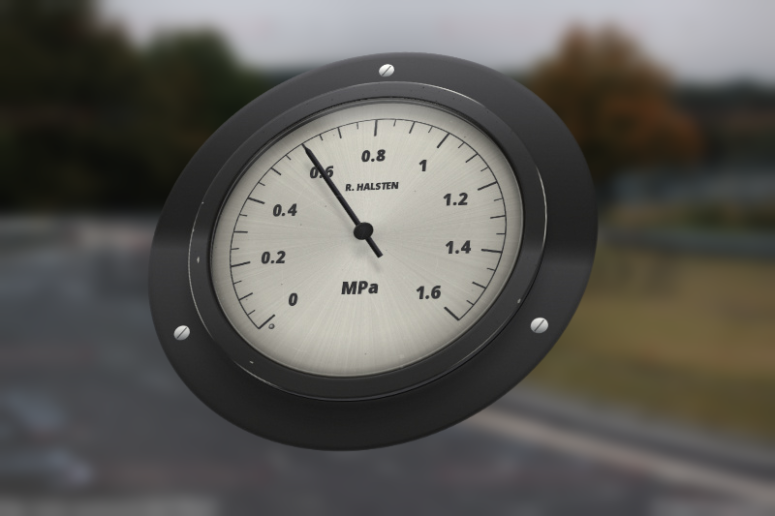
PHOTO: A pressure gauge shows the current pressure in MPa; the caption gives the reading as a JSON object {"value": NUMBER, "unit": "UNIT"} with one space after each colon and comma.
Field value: {"value": 0.6, "unit": "MPa"}
